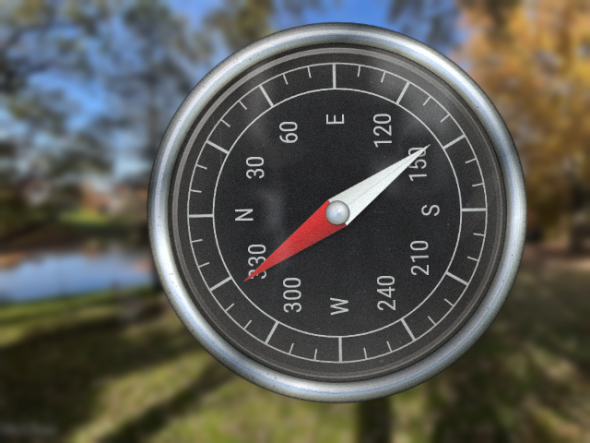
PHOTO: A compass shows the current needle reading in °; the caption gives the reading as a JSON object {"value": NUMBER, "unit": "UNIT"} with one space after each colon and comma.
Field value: {"value": 325, "unit": "°"}
